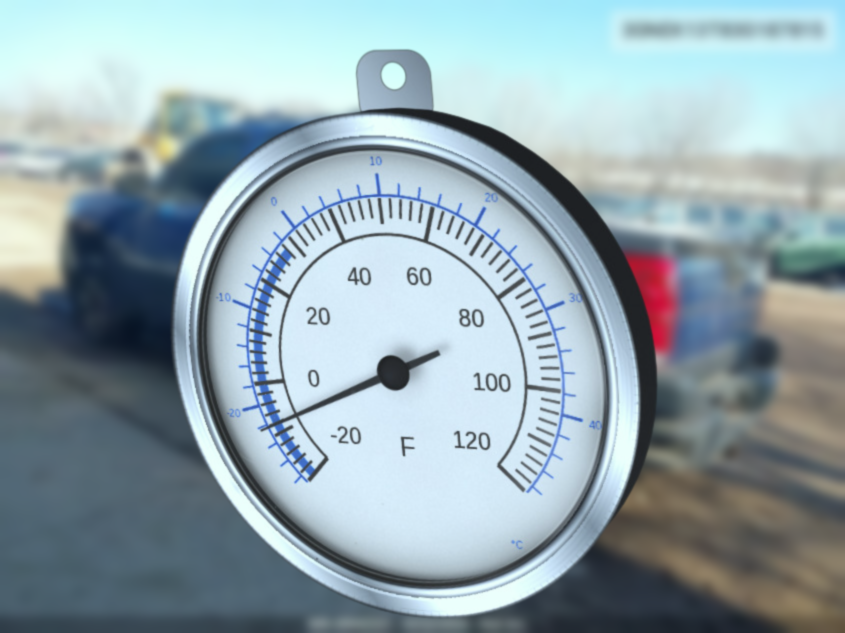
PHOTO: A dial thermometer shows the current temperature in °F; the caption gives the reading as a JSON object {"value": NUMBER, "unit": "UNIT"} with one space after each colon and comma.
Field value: {"value": -8, "unit": "°F"}
